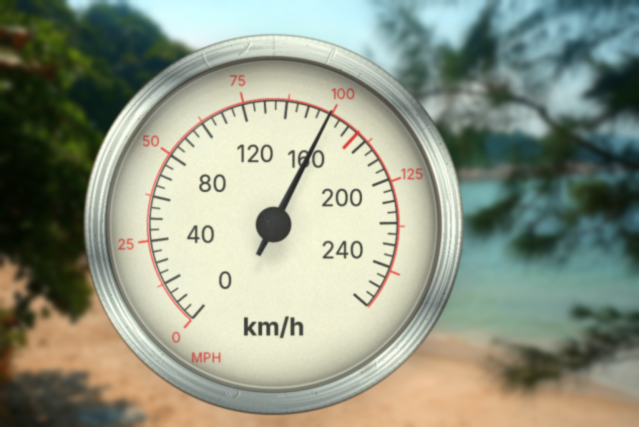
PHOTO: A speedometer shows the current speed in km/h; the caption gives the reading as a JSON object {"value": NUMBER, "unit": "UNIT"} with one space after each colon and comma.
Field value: {"value": 160, "unit": "km/h"}
